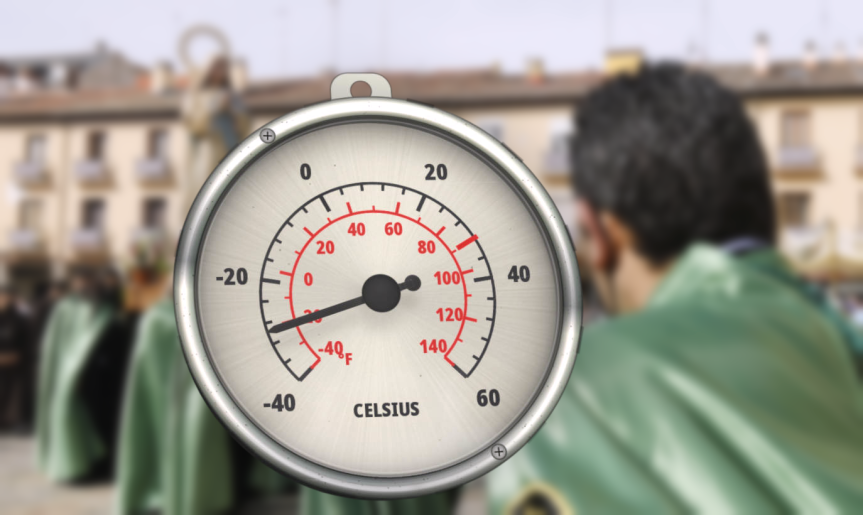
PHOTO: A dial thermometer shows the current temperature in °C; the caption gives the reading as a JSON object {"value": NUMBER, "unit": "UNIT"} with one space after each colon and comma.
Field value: {"value": -30, "unit": "°C"}
